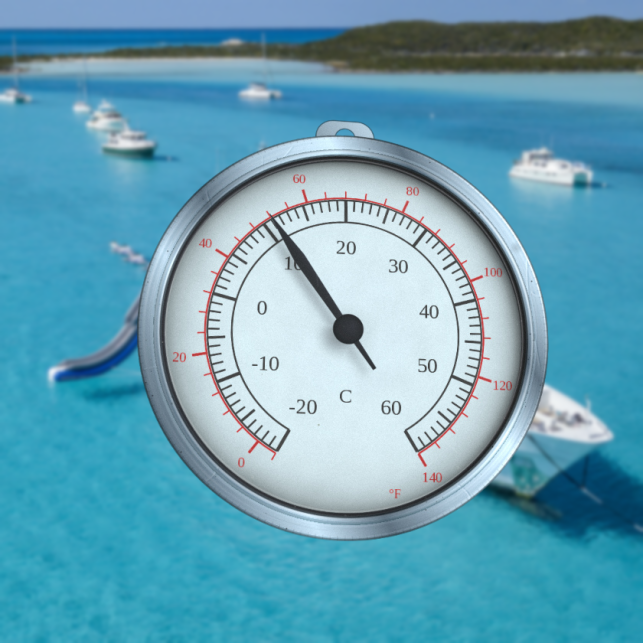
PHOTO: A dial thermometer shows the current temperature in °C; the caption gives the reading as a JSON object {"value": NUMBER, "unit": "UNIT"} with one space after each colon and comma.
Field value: {"value": 11, "unit": "°C"}
